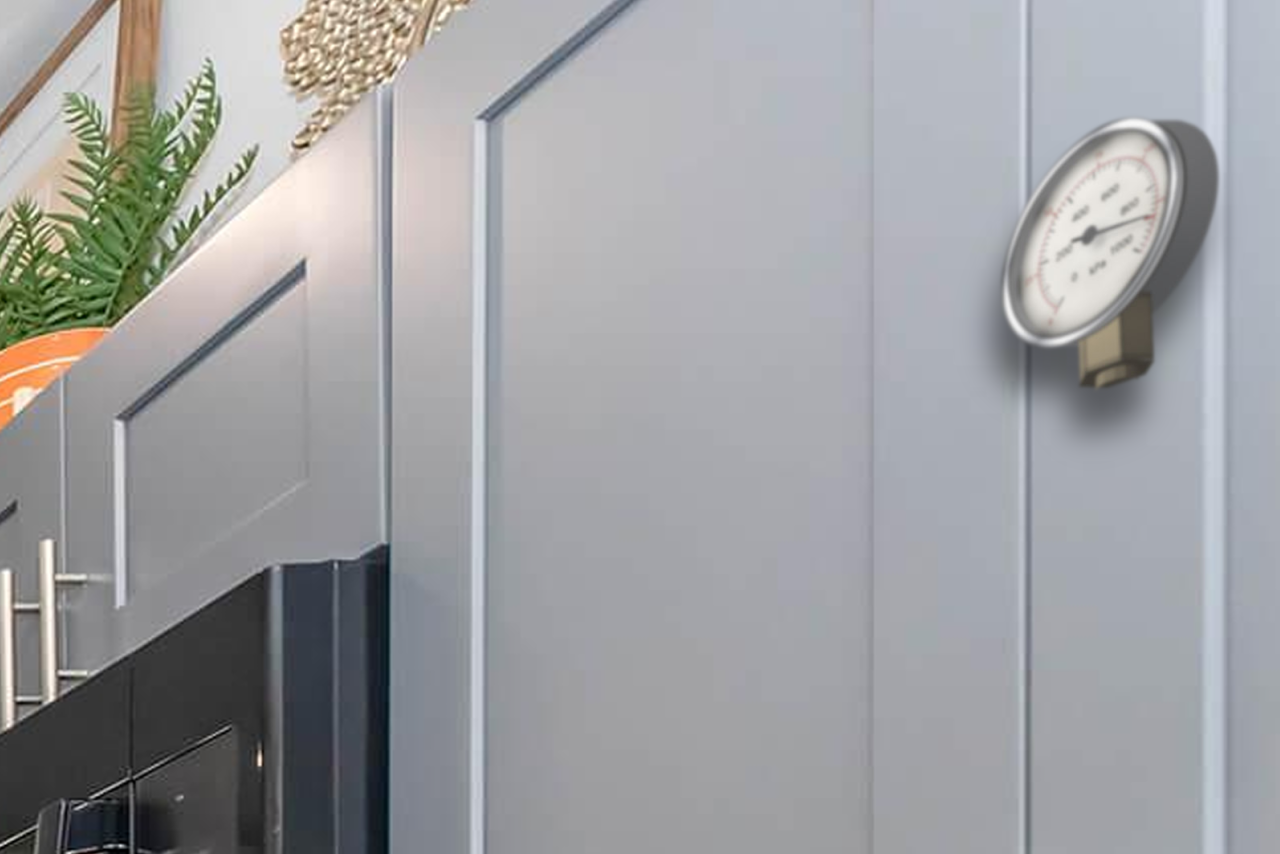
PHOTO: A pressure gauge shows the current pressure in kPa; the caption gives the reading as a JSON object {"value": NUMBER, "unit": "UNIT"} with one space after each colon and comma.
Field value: {"value": 900, "unit": "kPa"}
